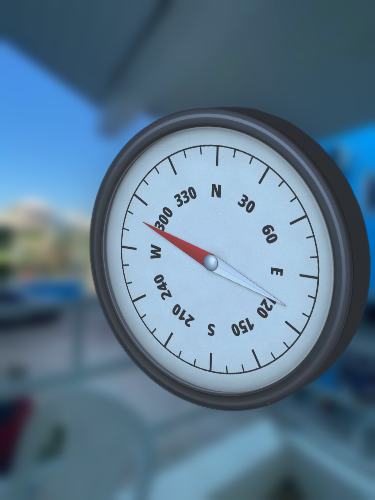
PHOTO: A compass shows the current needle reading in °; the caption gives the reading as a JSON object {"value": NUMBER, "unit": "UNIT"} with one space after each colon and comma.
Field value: {"value": 290, "unit": "°"}
